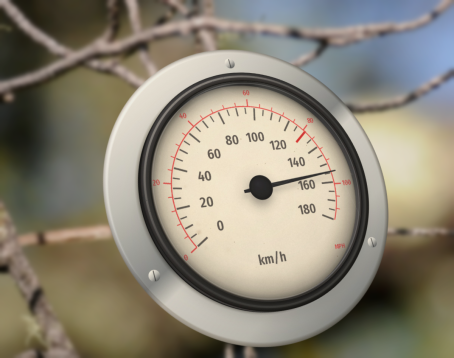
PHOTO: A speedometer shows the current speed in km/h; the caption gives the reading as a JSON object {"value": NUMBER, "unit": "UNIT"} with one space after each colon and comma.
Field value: {"value": 155, "unit": "km/h"}
